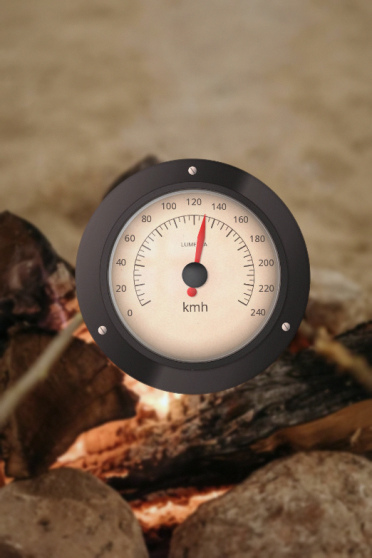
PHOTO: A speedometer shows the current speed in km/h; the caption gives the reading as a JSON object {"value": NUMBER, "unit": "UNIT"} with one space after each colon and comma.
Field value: {"value": 130, "unit": "km/h"}
